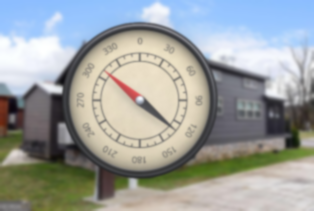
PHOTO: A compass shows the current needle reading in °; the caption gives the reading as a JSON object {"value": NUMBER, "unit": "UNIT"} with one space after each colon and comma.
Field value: {"value": 310, "unit": "°"}
